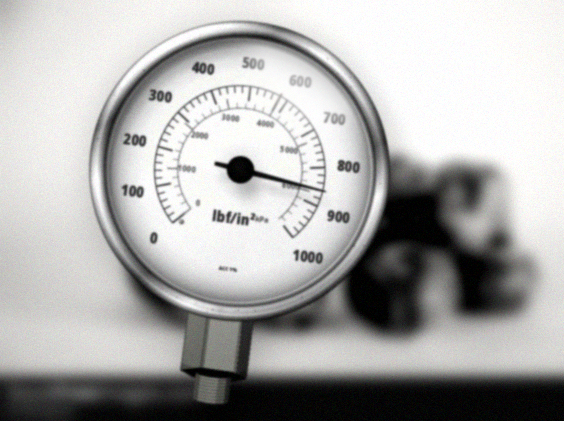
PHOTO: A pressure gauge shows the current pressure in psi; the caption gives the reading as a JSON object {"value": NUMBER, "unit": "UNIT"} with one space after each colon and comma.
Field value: {"value": 860, "unit": "psi"}
